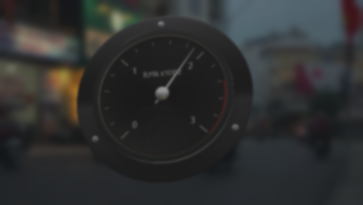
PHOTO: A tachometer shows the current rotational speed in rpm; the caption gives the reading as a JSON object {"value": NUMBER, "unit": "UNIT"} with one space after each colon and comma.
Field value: {"value": 1900, "unit": "rpm"}
